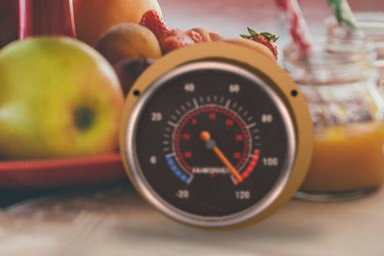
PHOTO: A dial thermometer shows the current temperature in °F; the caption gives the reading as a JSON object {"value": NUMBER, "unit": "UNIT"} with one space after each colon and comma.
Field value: {"value": 116, "unit": "°F"}
